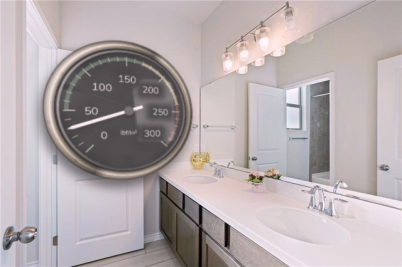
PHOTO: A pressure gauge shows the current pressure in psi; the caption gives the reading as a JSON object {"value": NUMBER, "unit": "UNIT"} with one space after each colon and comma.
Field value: {"value": 30, "unit": "psi"}
